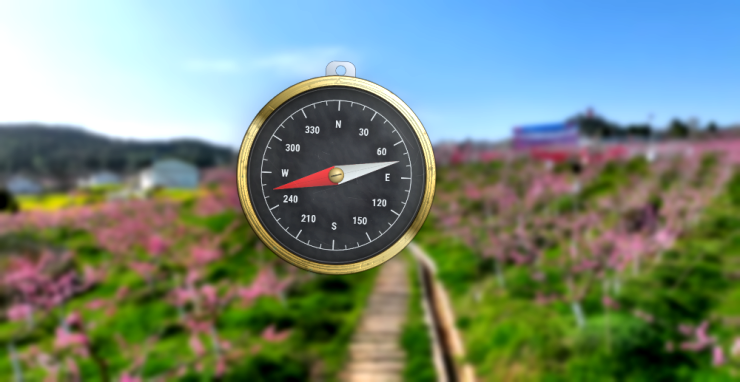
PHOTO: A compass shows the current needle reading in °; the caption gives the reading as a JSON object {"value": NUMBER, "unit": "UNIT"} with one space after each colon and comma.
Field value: {"value": 255, "unit": "°"}
